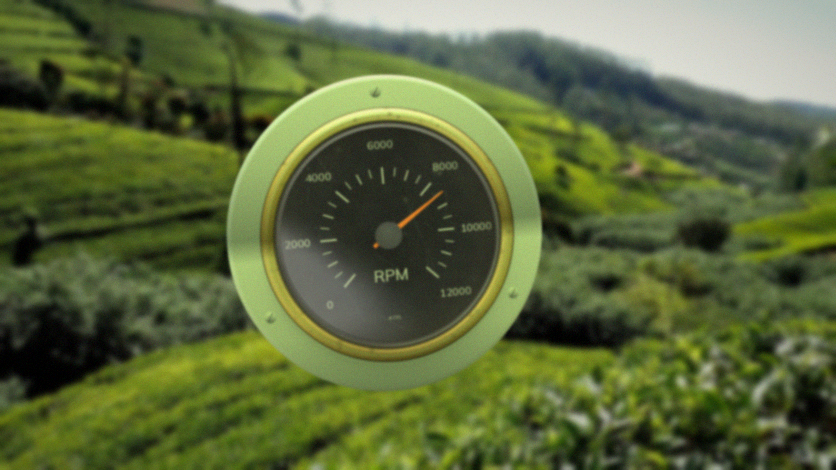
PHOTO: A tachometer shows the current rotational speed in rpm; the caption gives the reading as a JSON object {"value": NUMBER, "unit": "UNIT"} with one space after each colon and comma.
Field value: {"value": 8500, "unit": "rpm"}
